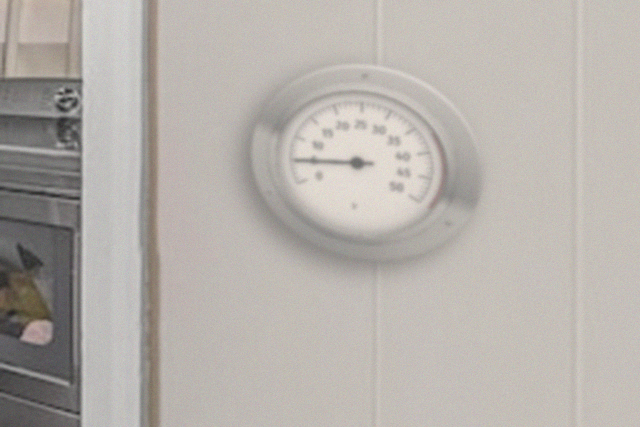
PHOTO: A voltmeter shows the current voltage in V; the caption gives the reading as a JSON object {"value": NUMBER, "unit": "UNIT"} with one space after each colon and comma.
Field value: {"value": 5, "unit": "V"}
